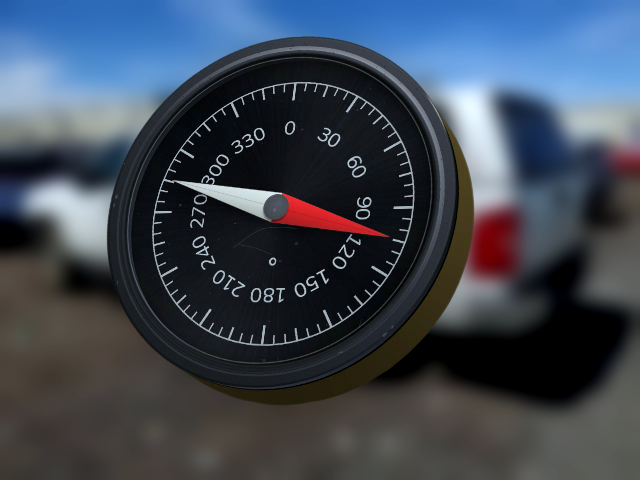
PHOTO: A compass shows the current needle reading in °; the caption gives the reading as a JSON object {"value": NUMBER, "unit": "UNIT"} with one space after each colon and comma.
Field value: {"value": 105, "unit": "°"}
